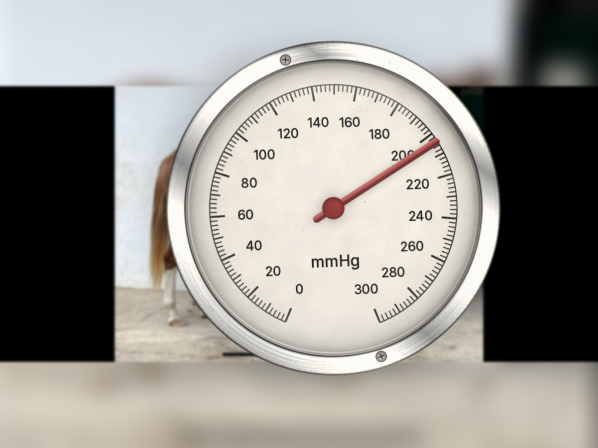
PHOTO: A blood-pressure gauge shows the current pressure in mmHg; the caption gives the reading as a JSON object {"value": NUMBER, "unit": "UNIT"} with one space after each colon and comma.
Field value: {"value": 204, "unit": "mmHg"}
